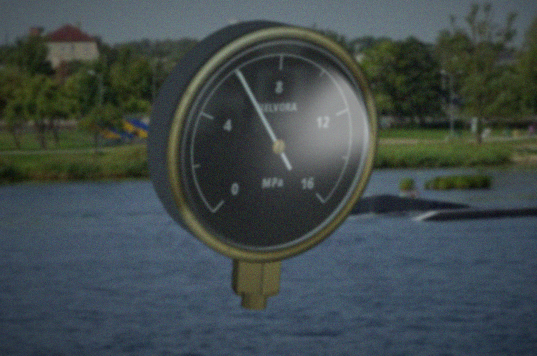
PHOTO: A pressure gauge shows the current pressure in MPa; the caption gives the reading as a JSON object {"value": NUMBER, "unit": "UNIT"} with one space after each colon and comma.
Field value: {"value": 6, "unit": "MPa"}
